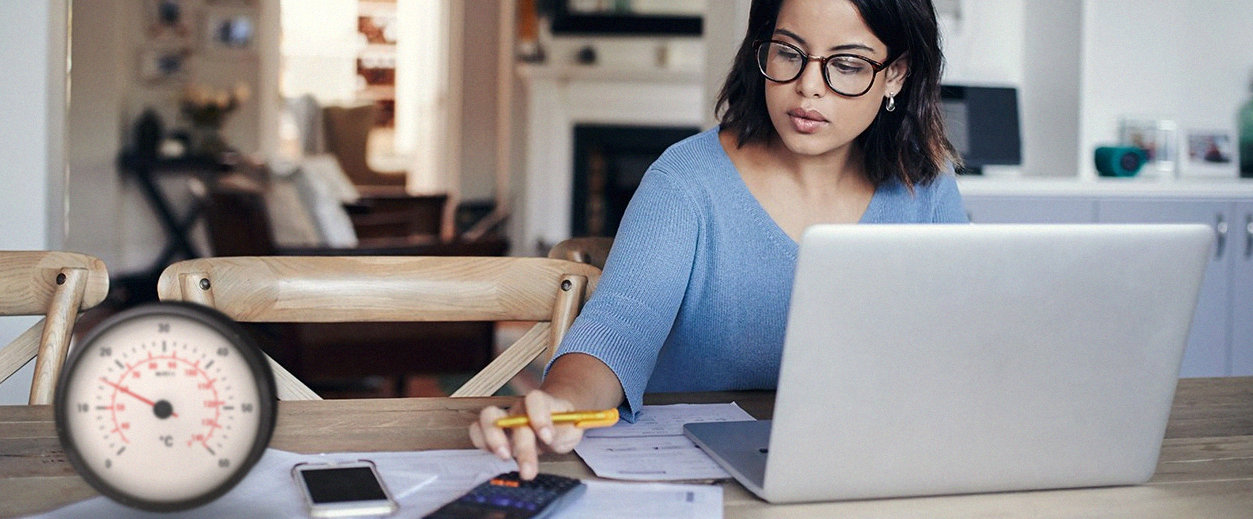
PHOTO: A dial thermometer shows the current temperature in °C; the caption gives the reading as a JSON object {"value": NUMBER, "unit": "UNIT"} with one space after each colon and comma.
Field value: {"value": 16, "unit": "°C"}
